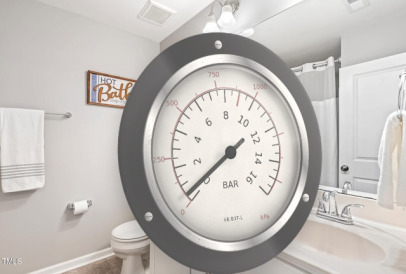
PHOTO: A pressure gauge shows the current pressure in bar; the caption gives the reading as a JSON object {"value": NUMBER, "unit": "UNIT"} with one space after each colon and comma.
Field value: {"value": 0.5, "unit": "bar"}
